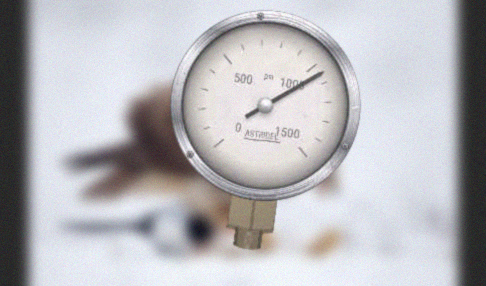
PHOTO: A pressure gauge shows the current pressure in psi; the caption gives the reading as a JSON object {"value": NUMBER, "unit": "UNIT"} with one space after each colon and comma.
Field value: {"value": 1050, "unit": "psi"}
